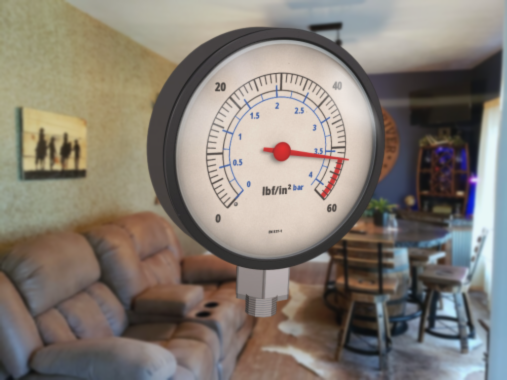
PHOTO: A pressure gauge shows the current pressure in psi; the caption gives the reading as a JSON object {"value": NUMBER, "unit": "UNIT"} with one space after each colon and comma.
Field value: {"value": 52, "unit": "psi"}
